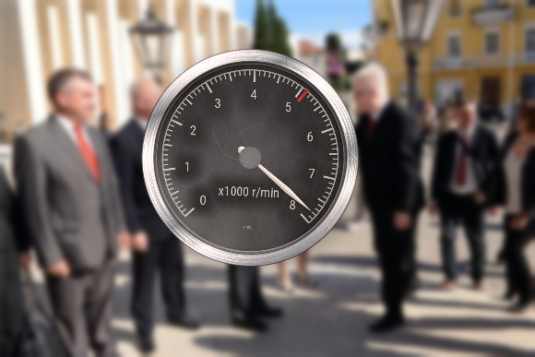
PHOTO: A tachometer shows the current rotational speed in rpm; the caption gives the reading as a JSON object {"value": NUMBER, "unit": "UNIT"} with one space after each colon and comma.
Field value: {"value": 7800, "unit": "rpm"}
